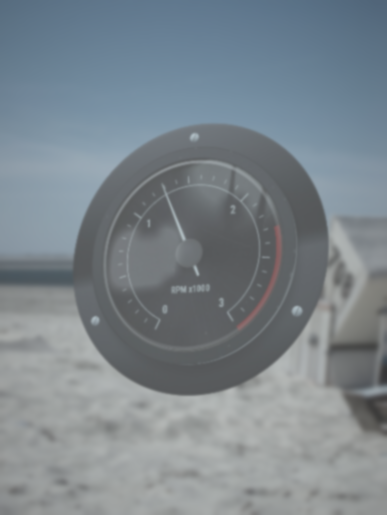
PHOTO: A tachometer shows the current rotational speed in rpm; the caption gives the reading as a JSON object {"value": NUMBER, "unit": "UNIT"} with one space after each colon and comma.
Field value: {"value": 1300, "unit": "rpm"}
